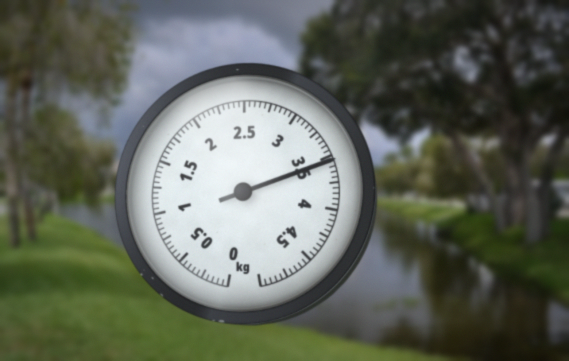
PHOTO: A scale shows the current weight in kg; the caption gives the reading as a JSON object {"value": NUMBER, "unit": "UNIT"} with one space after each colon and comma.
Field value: {"value": 3.55, "unit": "kg"}
